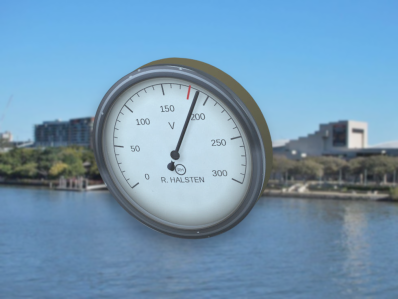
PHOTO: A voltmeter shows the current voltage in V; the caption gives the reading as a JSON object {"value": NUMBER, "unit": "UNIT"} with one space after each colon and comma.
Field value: {"value": 190, "unit": "V"}
